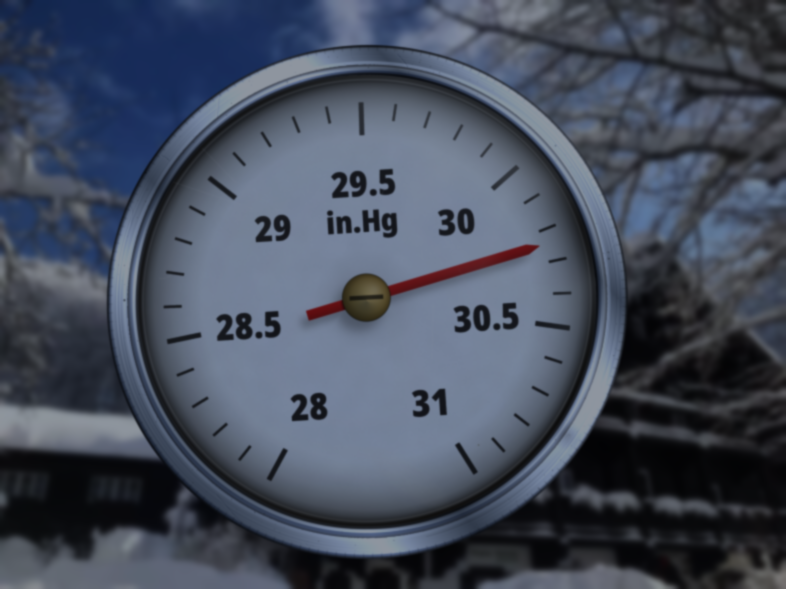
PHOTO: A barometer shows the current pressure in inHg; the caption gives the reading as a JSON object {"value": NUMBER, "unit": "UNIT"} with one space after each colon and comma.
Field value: {"value": 30.25, "unit": "inHg"}
